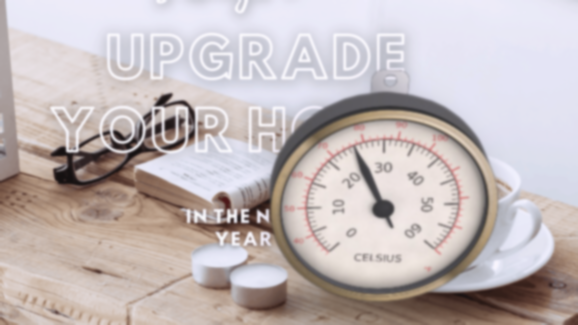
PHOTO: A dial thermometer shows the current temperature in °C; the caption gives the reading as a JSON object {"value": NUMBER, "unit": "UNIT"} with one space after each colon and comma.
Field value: {"value": 25, "unit": "°C"}
